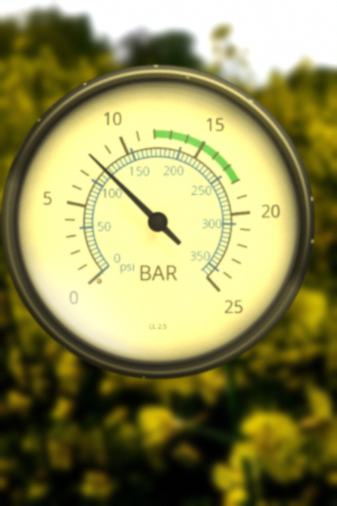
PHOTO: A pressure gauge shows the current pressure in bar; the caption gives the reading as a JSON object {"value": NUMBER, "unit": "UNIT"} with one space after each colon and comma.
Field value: {"value": 8, "unit": "bar"}
